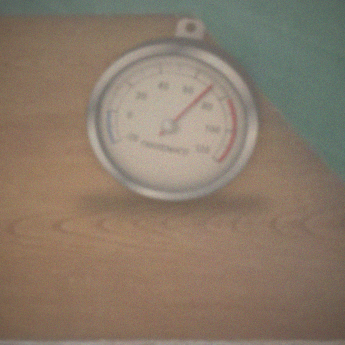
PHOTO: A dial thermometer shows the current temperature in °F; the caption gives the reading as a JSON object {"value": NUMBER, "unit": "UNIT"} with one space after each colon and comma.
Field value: {"value": 70, "unit": "°F"}
